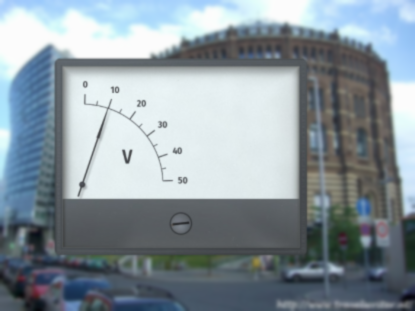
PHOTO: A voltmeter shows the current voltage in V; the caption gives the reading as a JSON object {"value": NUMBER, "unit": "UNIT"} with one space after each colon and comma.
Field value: {"value": 10, "unit": "V"}
